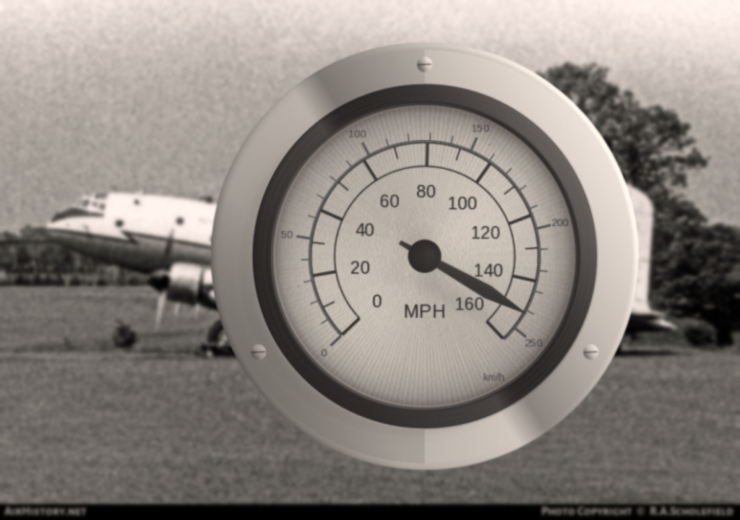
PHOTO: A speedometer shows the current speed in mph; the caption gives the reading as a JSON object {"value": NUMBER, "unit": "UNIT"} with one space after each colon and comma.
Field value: {"value": 150, "unit": "mph"}
